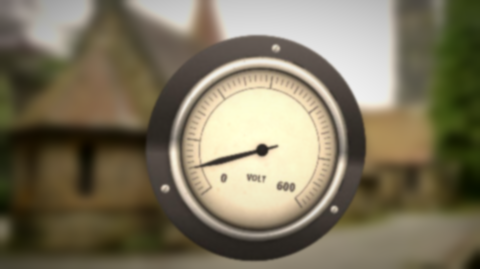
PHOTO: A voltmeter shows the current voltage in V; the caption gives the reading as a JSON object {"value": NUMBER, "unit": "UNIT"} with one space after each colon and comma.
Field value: {"value": 50, "unit": "V"}
